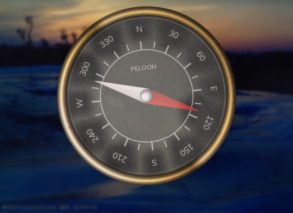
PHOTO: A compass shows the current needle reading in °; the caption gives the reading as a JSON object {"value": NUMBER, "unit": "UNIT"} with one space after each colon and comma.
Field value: {"value": 112.5, "unit": "°"}
